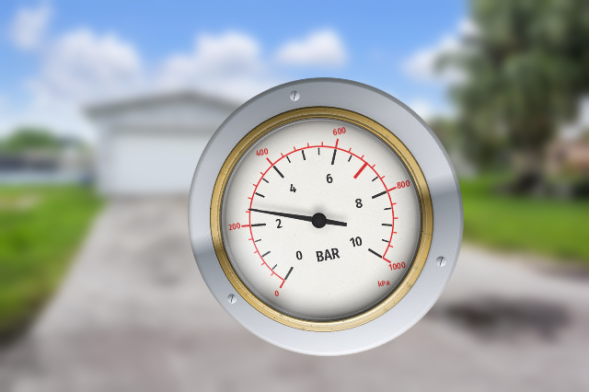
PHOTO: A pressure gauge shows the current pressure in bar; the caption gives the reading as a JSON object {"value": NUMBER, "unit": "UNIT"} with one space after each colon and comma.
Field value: {"value": 2.5, "unit": "bar"}
